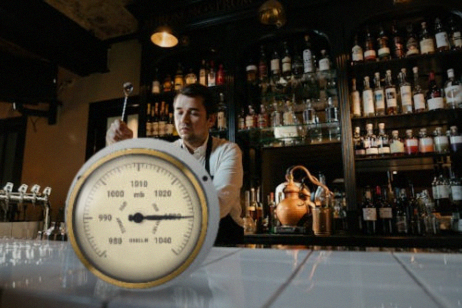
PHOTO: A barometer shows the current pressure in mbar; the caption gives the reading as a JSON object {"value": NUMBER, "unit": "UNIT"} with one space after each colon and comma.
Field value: {"value": 1030, "unit": "mbar"}
